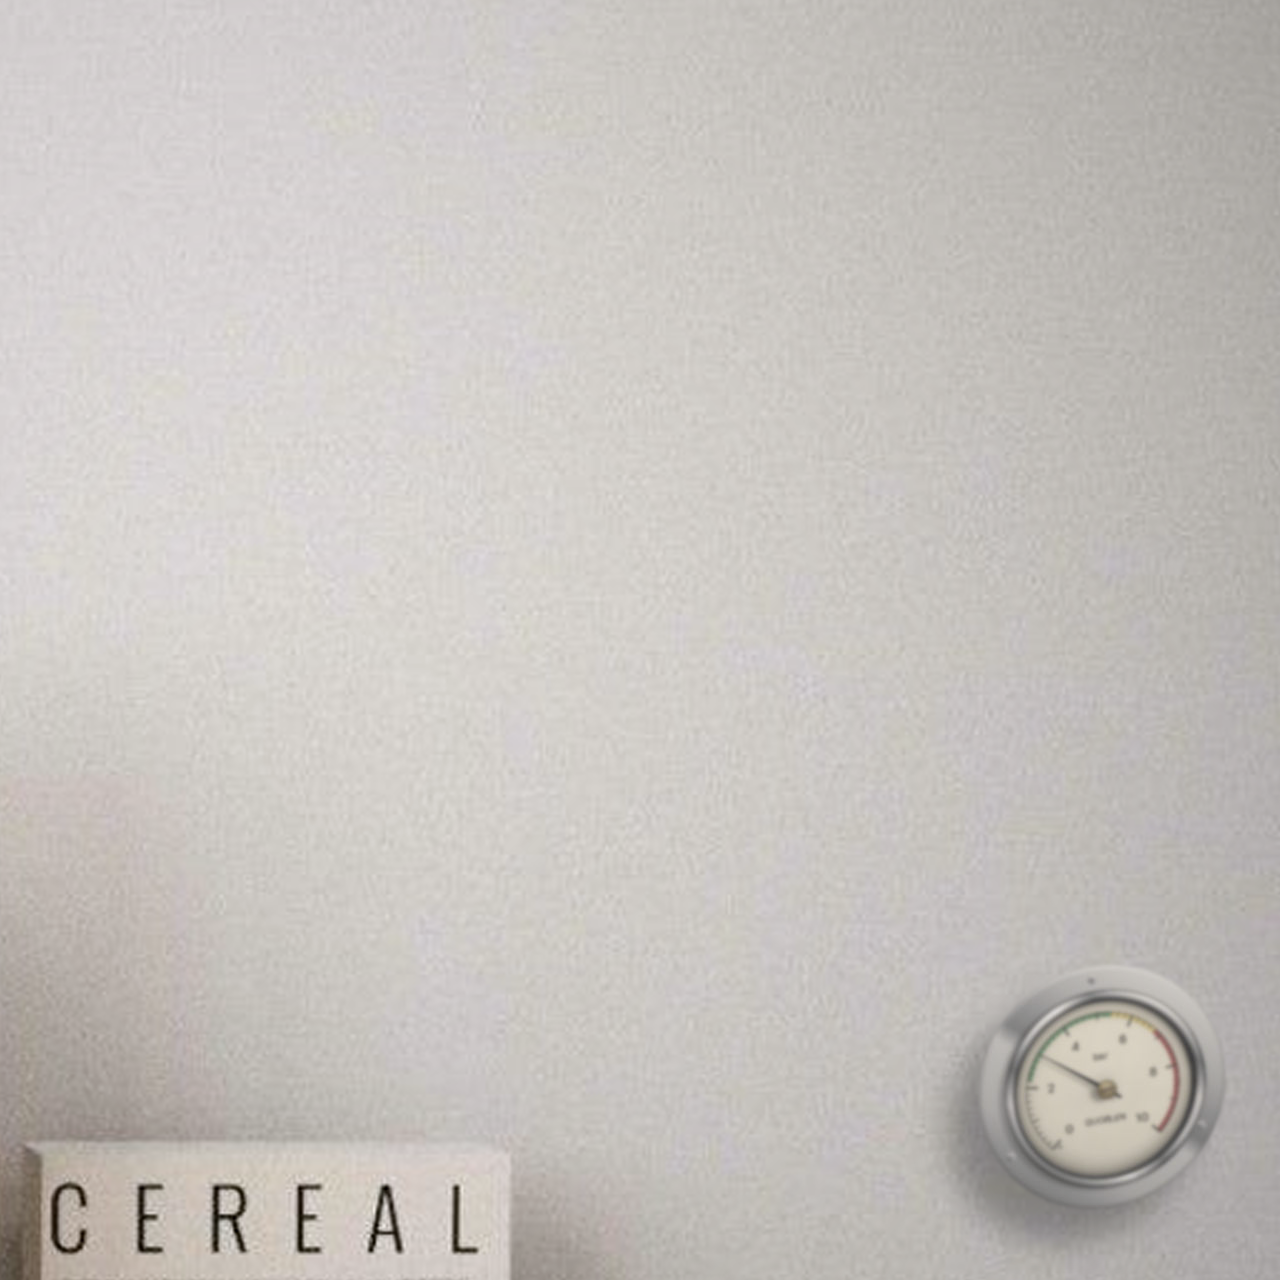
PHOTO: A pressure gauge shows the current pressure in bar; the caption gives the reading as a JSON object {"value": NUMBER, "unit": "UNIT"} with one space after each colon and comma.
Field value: {"value": 3, "unit": "bar"}
